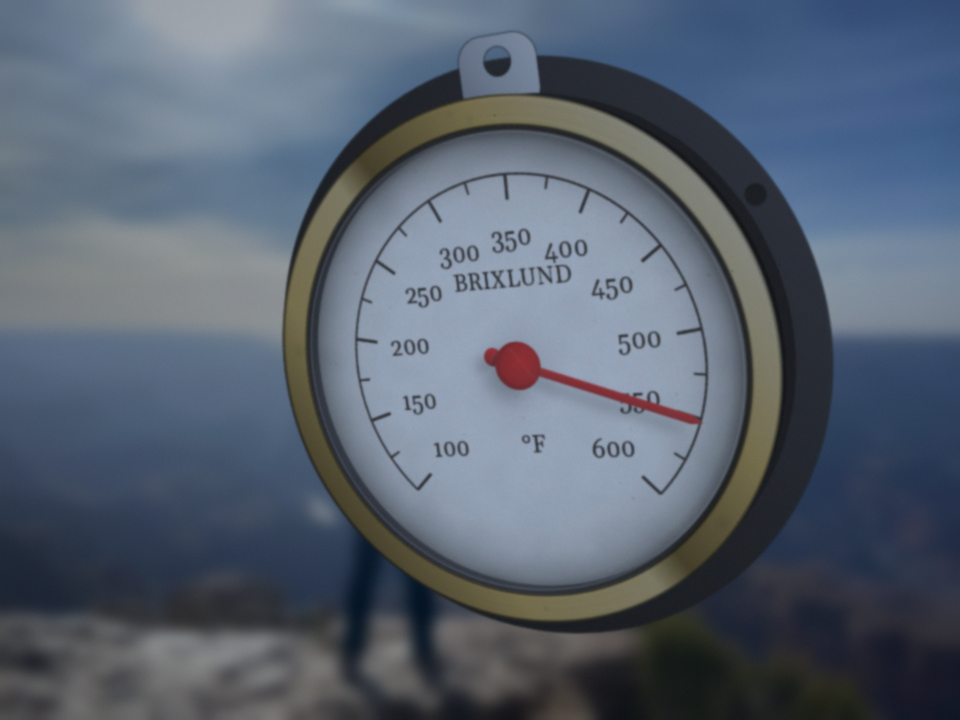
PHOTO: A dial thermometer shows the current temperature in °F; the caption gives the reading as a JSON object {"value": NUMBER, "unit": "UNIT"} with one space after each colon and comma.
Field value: {"value": 550, "unit": "°F"}
